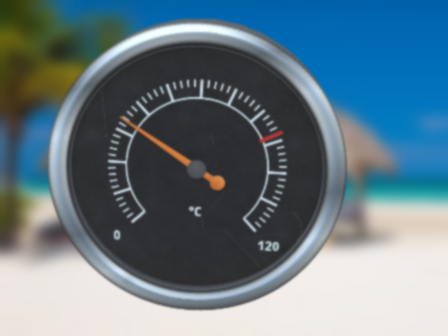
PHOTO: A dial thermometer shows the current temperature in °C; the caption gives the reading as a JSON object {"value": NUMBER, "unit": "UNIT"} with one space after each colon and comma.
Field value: {"value": 34, "unit": "°C"}
